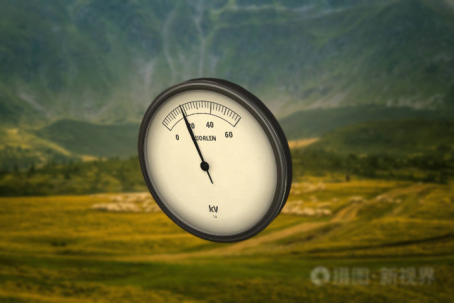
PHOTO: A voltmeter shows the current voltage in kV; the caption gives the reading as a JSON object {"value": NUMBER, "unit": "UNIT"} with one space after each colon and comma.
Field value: {"value": 20, "unit": "kV"}
